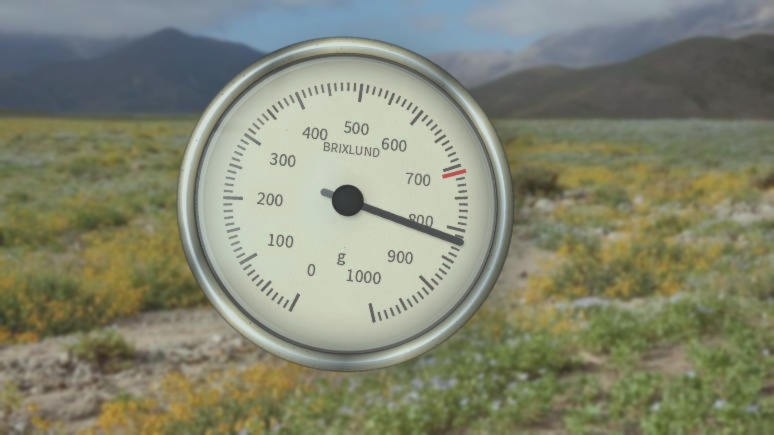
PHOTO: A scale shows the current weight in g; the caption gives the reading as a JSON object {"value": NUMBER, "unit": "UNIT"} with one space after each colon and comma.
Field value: {"value": 820, "unit": "g"}
